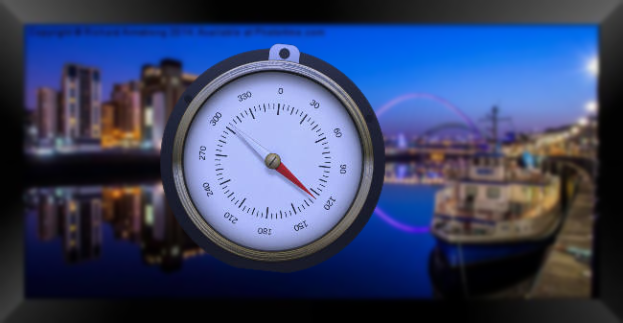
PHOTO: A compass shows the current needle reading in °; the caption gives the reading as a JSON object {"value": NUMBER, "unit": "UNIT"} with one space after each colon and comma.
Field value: {"value": 125, "unit": "°"}
